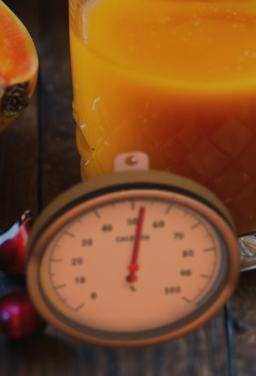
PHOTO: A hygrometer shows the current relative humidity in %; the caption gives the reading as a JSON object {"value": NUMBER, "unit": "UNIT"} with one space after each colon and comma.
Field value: {"value": 52.5, "unit": "%"}
